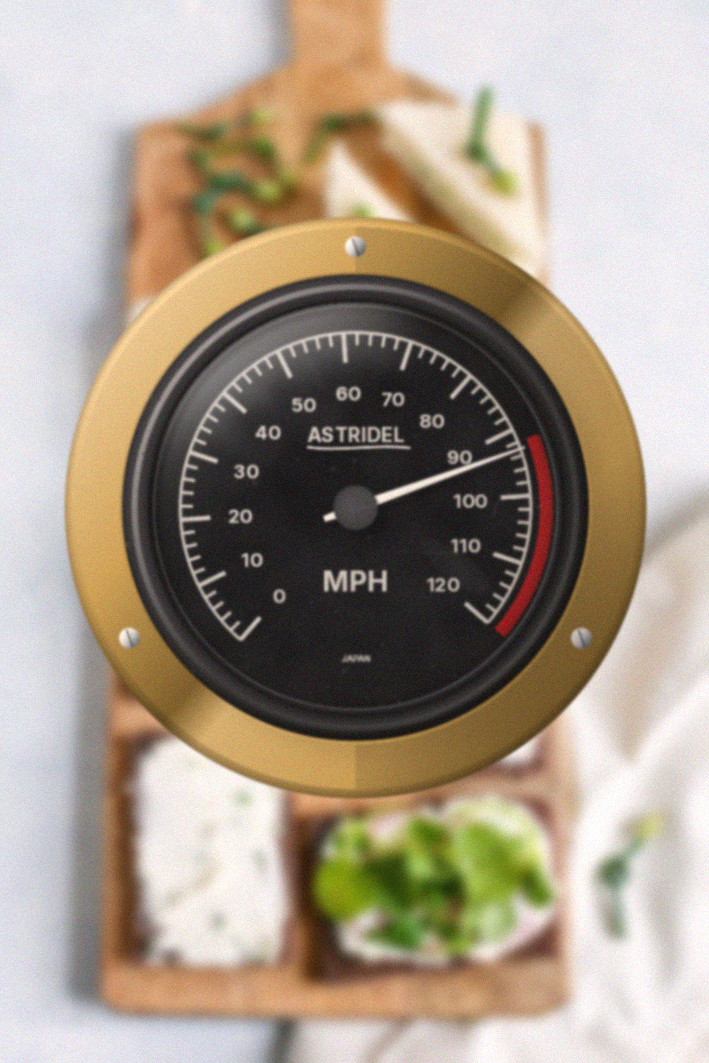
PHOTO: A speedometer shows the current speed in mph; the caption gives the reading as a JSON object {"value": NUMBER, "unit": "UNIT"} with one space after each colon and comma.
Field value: {"value": 93, "unit": "mph"}
